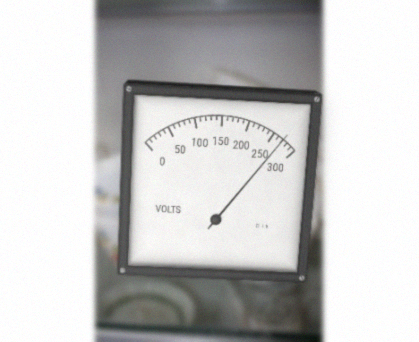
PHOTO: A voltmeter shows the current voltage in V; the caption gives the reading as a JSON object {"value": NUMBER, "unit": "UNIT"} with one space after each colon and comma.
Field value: {"value": 270, "unit": "V"}
